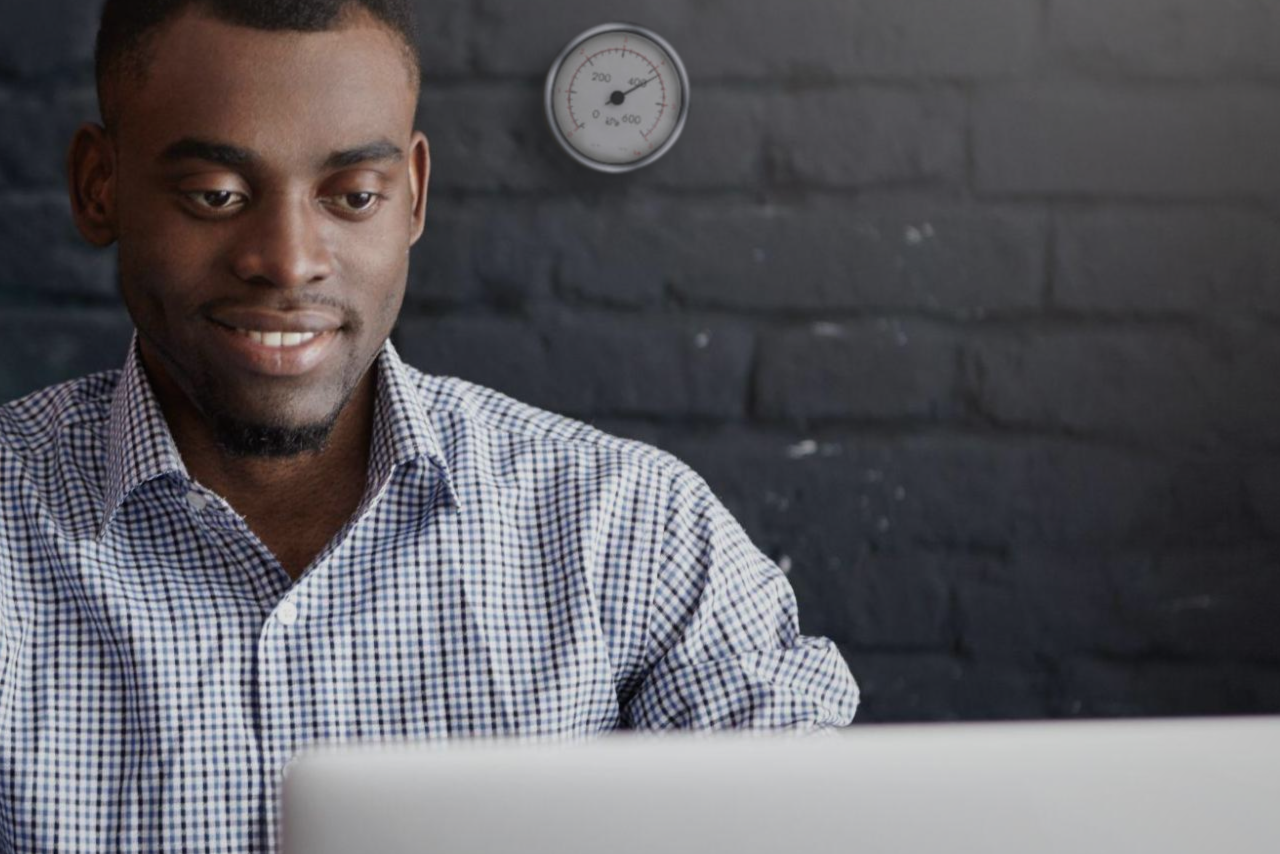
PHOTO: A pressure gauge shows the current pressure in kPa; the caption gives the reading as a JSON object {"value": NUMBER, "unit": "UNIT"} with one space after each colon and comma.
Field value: {"value": 420, "unit": "kPa"}
